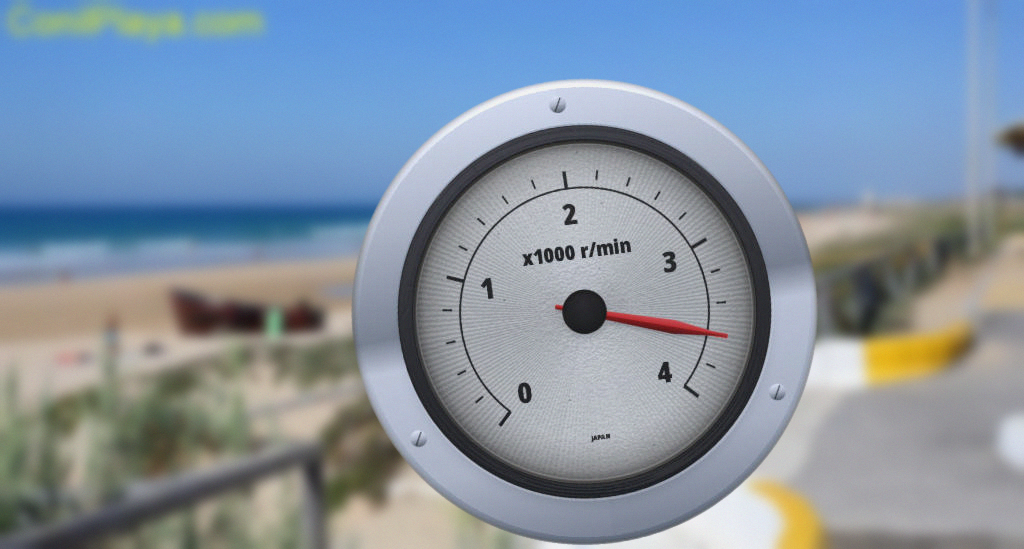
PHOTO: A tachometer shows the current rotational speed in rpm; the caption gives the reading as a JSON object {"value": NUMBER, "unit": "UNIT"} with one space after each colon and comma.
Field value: {"value": 3600, "unit": "rpm"}
